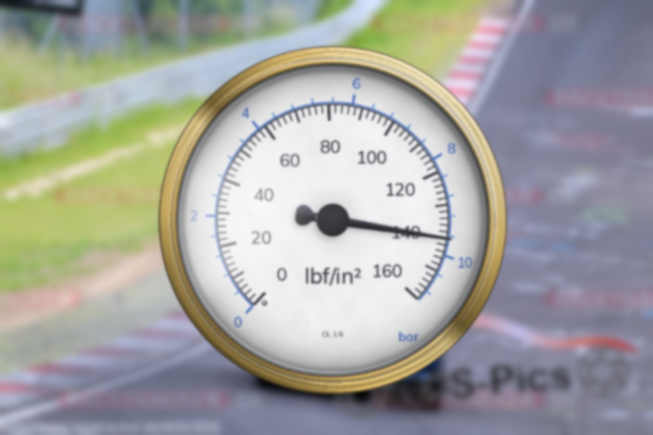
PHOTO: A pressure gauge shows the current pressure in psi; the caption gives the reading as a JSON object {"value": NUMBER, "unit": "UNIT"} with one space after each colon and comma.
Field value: {"value": 140, "unit": "psi"}
